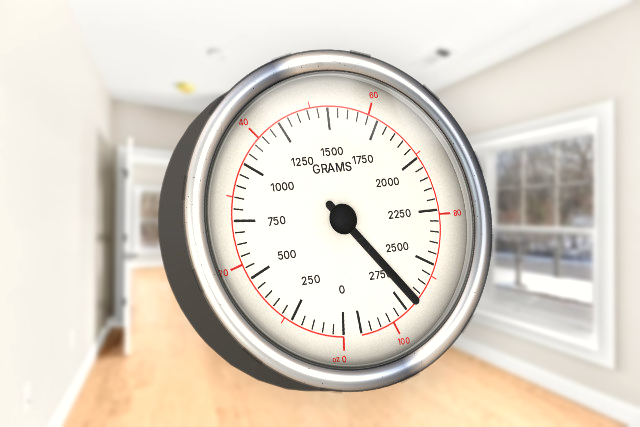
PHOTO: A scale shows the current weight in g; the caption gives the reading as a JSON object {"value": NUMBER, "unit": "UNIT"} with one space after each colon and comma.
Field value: {"value": 2700, "unit": "g"}
